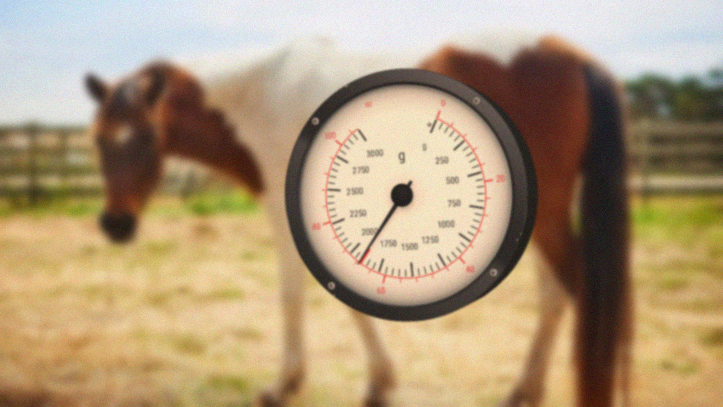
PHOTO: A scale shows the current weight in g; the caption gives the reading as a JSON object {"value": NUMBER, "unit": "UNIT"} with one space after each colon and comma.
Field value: {"value": 1900, "unit": "g"}
